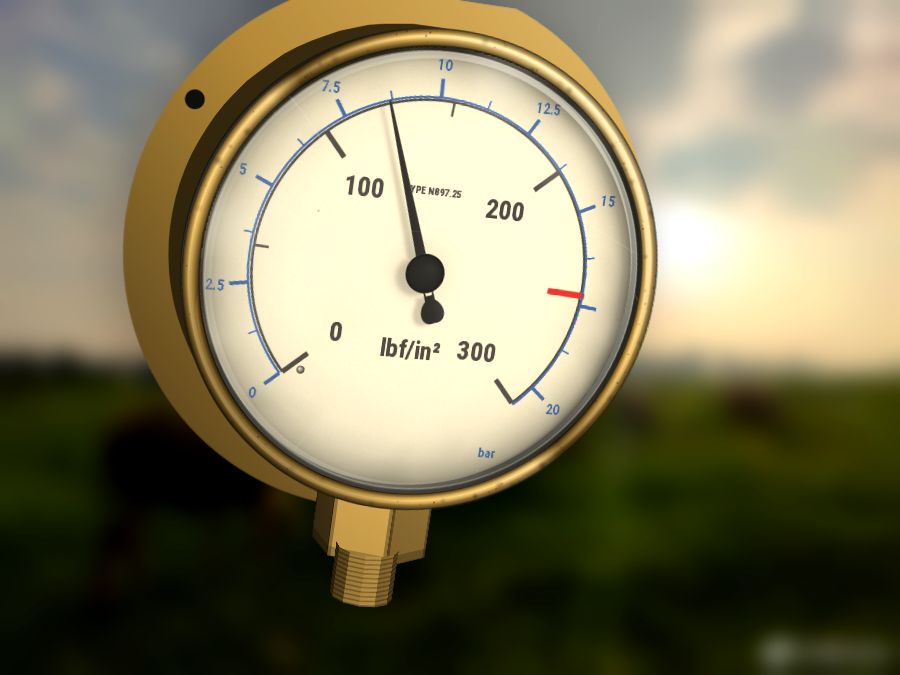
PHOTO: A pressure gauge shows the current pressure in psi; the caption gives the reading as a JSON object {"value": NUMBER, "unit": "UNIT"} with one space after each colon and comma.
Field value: {"value": 125, "unit": "psi"}
